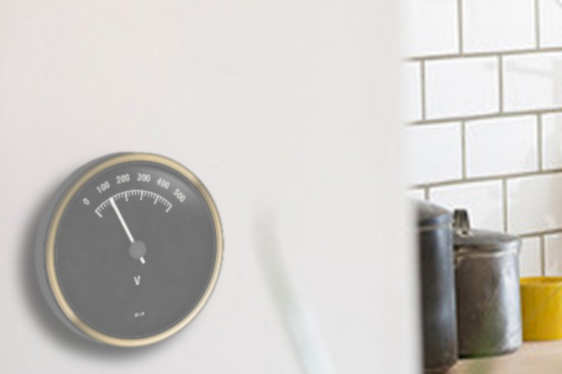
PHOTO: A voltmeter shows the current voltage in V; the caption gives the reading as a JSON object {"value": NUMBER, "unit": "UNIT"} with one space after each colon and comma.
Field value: {"value": 100, "unit": "V"}
